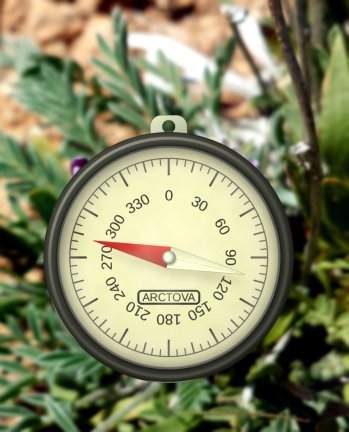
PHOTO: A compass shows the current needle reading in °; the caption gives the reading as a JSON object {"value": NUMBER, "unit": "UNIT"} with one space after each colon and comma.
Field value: {"value": 282.5, "unit": "°"}
